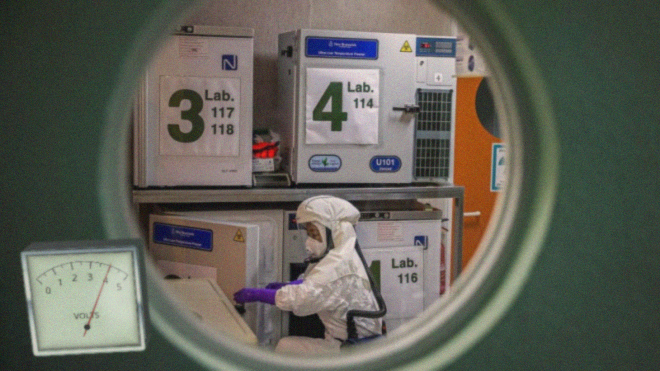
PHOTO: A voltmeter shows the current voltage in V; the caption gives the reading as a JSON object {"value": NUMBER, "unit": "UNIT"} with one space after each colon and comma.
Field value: {"value": 4, "unit": "V"}
